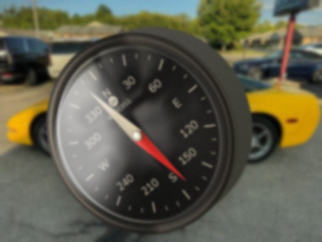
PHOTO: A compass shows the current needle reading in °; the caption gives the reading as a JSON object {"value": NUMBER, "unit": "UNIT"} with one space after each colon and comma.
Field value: {"value": 170, "unit": "°"}
